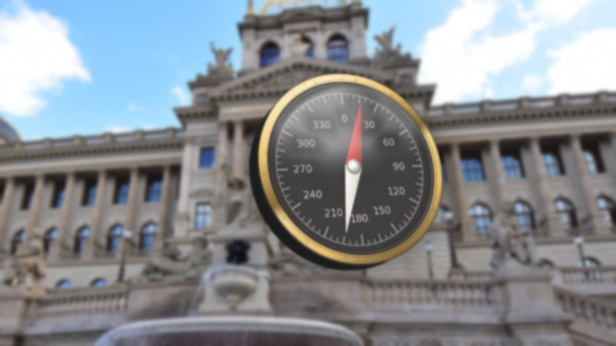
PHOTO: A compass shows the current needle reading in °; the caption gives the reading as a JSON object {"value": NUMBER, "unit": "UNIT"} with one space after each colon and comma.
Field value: {"value": 15, "unit": "°"}
